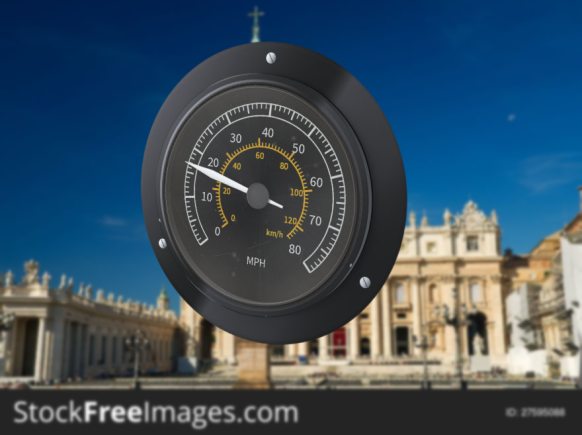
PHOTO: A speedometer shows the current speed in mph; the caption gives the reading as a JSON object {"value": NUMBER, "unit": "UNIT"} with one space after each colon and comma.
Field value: {"value": 17, "unit": "mph"}
